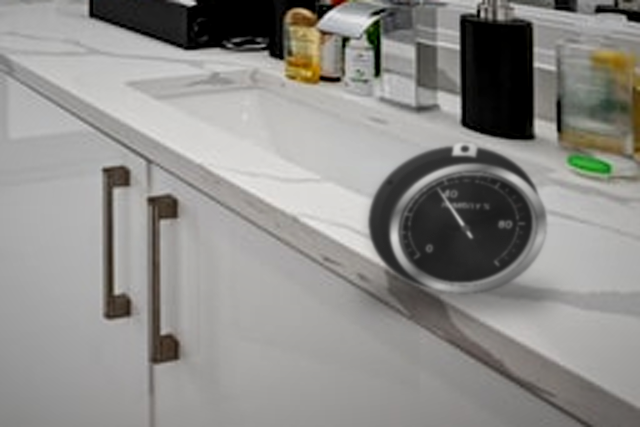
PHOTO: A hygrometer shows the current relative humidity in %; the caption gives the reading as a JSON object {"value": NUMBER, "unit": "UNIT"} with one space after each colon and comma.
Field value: {"value": 36, "unit": "%"}
